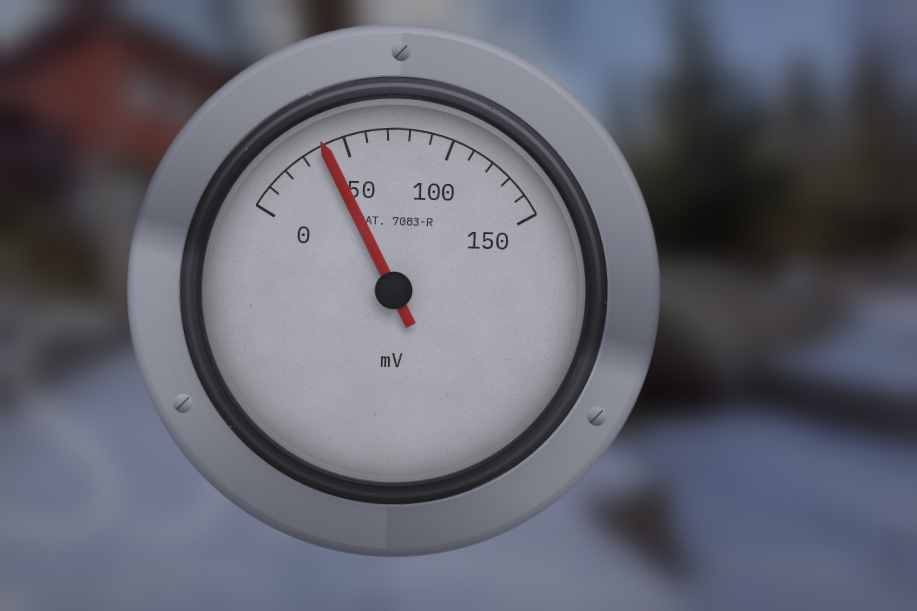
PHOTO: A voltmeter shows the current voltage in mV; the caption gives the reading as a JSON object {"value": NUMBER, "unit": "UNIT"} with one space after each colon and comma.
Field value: {"value": 40, "unit": "mV"}
